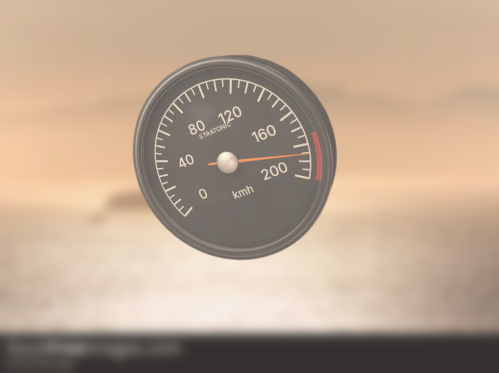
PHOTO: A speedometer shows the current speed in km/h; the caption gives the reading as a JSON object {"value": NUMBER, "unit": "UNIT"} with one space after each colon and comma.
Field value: {"value": 185, "unit": "km/h"}
